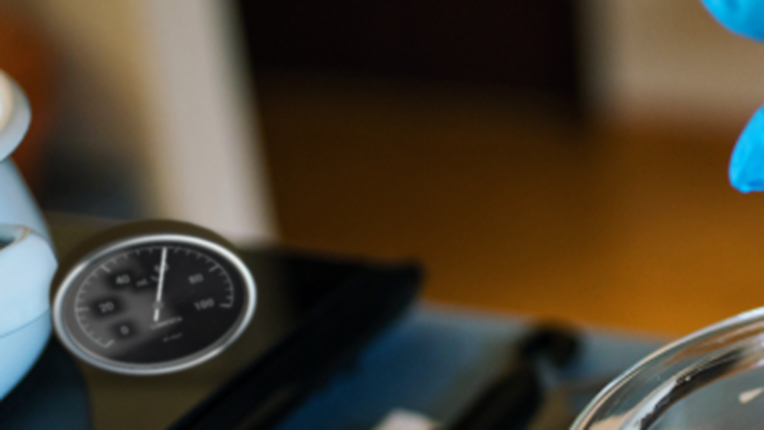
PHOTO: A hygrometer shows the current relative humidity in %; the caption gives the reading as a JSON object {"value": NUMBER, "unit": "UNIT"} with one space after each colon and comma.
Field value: {"value": 60, "unit": "%"}
